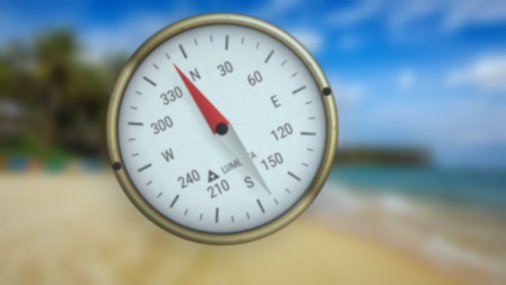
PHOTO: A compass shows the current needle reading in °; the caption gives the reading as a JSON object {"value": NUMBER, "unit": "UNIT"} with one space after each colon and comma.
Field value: {"value": 350, "unit": "°"}
